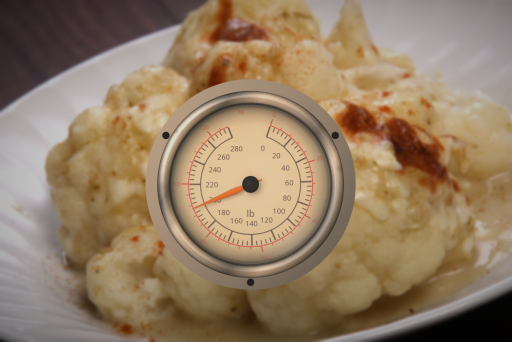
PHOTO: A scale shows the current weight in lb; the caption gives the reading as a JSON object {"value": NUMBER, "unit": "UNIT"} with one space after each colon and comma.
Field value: {"value": 200, "unit": "lb"}
